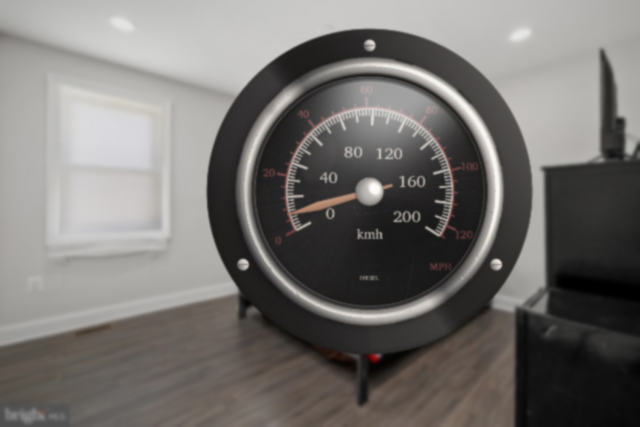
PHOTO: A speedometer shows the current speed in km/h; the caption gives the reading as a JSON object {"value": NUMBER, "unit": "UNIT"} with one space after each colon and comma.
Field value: {"value": 10, "unit": "km/h"}
